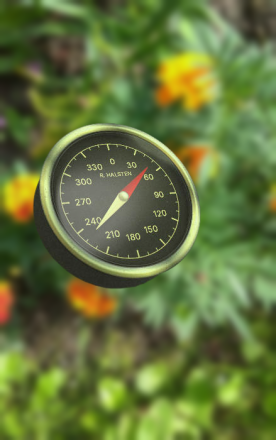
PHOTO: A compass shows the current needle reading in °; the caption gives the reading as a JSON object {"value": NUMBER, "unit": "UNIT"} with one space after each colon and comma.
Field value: {"value": 50, "unit": "°"}
